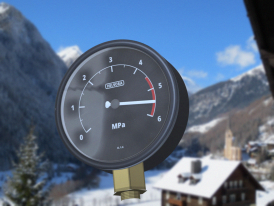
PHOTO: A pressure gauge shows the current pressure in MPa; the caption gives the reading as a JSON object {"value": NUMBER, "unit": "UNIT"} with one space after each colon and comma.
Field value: {"value": 5.5, "unit": "MPa"}
